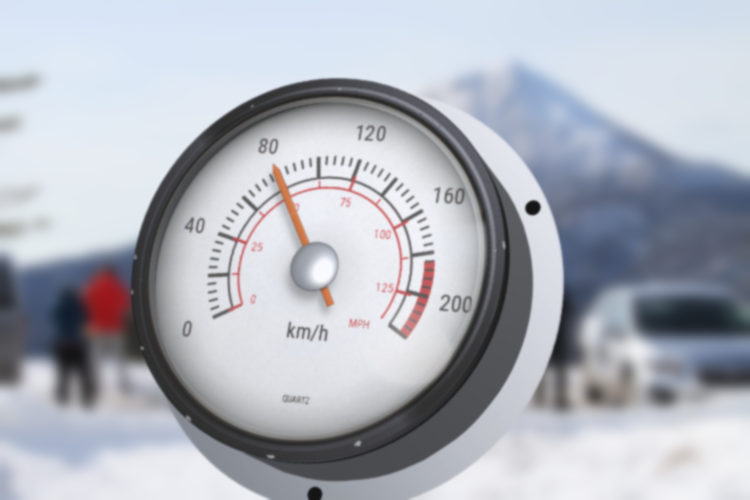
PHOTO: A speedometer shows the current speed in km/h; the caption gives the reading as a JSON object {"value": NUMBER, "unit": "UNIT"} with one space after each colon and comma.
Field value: {"value": 80, "unit": "km/h"}
